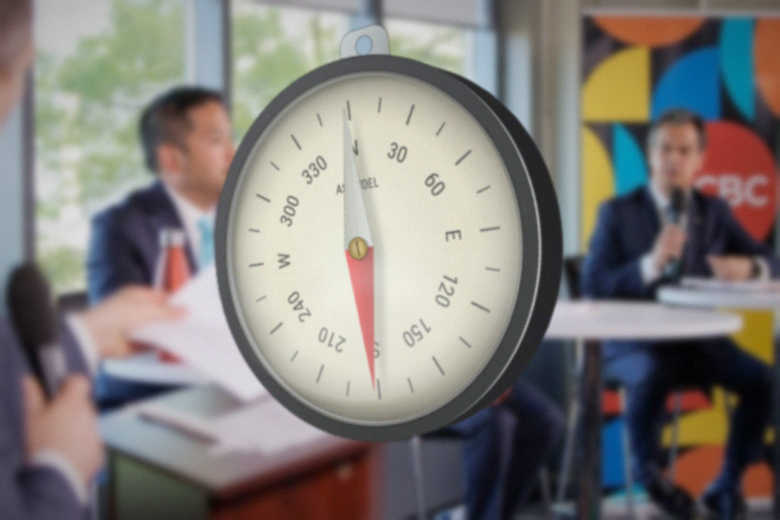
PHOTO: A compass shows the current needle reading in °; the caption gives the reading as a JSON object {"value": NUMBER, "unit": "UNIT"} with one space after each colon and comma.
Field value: {"value": 180, "unit": "°"}
